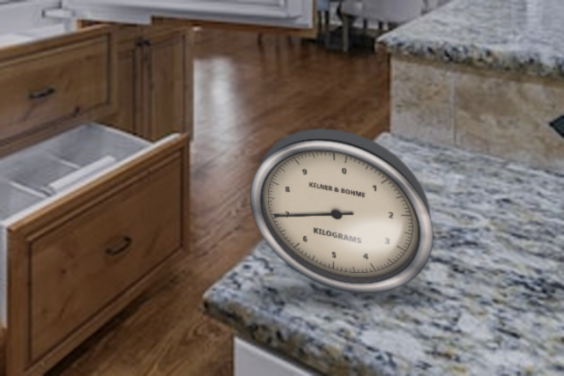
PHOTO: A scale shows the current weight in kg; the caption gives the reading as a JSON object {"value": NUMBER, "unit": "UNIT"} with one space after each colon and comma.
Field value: {"value": 7, "unit": "kg"}
